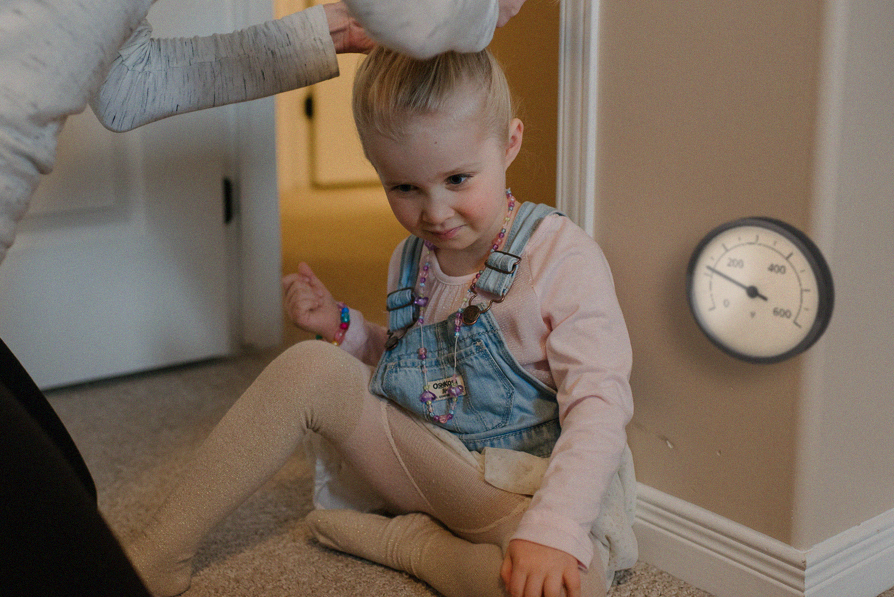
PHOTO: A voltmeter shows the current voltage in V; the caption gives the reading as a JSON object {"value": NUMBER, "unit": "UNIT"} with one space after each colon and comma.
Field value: {"value": 125, "unit": "V"}
